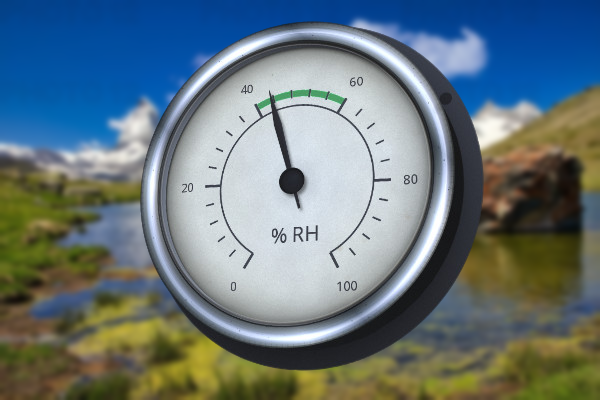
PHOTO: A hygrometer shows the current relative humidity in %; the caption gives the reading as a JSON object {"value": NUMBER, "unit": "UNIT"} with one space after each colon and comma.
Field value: {"value": 44, "unit": "%"}
